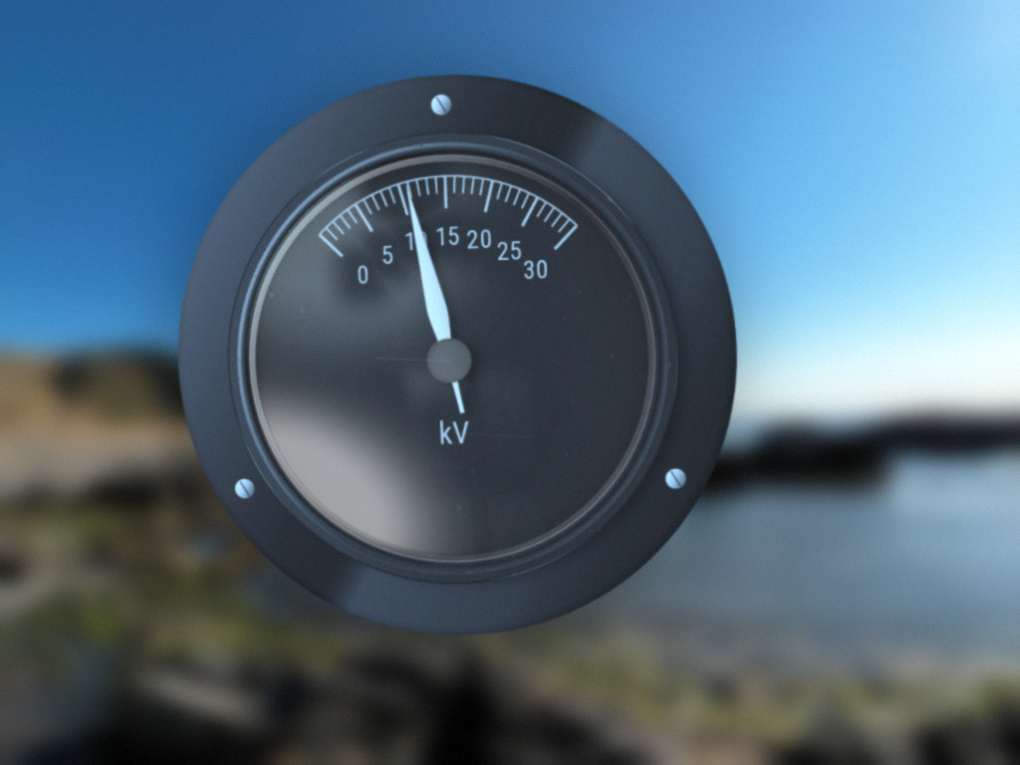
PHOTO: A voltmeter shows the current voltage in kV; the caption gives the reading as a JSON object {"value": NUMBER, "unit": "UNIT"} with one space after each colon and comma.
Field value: {"value": 11, "unit": "kV"}
